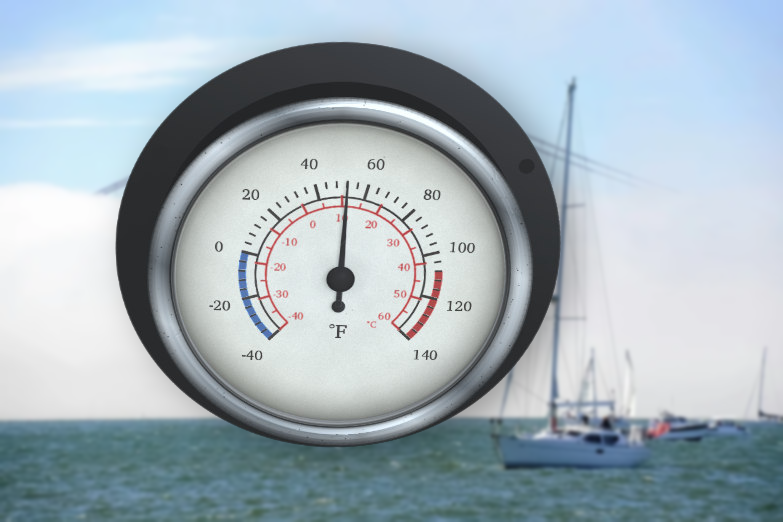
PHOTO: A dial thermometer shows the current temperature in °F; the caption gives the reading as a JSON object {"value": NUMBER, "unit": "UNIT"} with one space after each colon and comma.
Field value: {"value": 52, "unit": "°F"}
